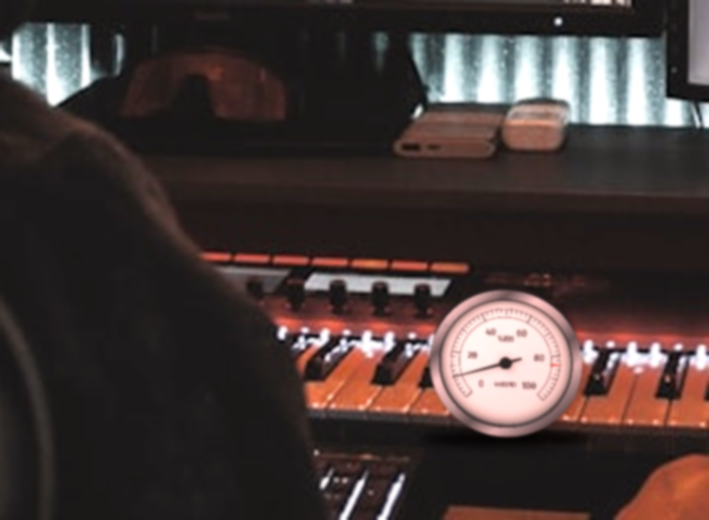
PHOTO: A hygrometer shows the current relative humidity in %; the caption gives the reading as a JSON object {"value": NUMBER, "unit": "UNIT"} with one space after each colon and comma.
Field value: {"value": 10, "unit": "%"}
